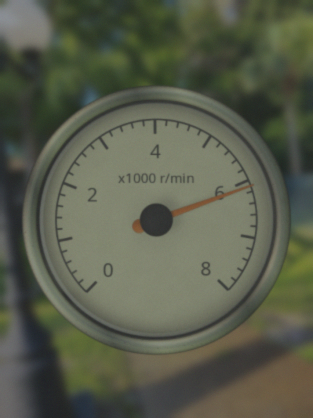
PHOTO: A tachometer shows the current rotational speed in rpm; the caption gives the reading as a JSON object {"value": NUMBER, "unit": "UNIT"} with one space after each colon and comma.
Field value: {"value": 6100, "unit": "rpm"}
